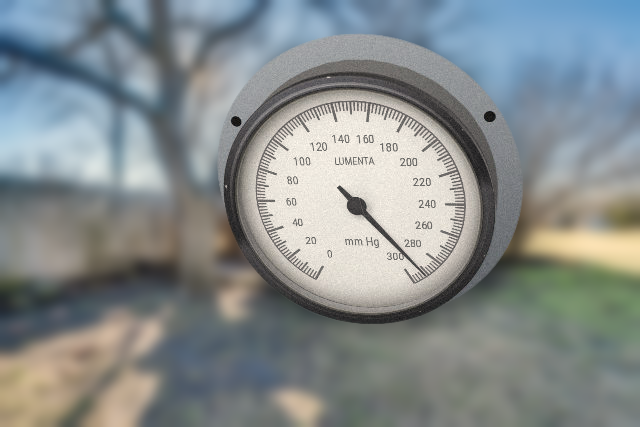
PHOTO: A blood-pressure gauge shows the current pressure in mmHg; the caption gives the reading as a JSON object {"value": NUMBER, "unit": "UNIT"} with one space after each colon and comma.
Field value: {"value": 290, "unit": "mmHg"}
